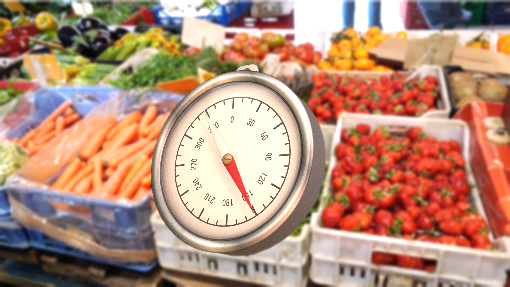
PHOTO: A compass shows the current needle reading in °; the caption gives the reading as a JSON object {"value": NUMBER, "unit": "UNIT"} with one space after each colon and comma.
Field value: {"value": 150, "unit": "°"}
